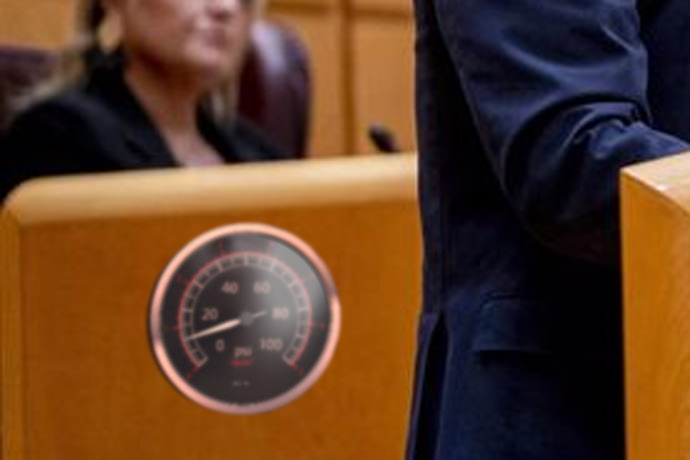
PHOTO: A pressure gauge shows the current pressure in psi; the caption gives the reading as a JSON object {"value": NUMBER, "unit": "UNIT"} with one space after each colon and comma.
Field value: {"value": 10, "unit": "psi"}
